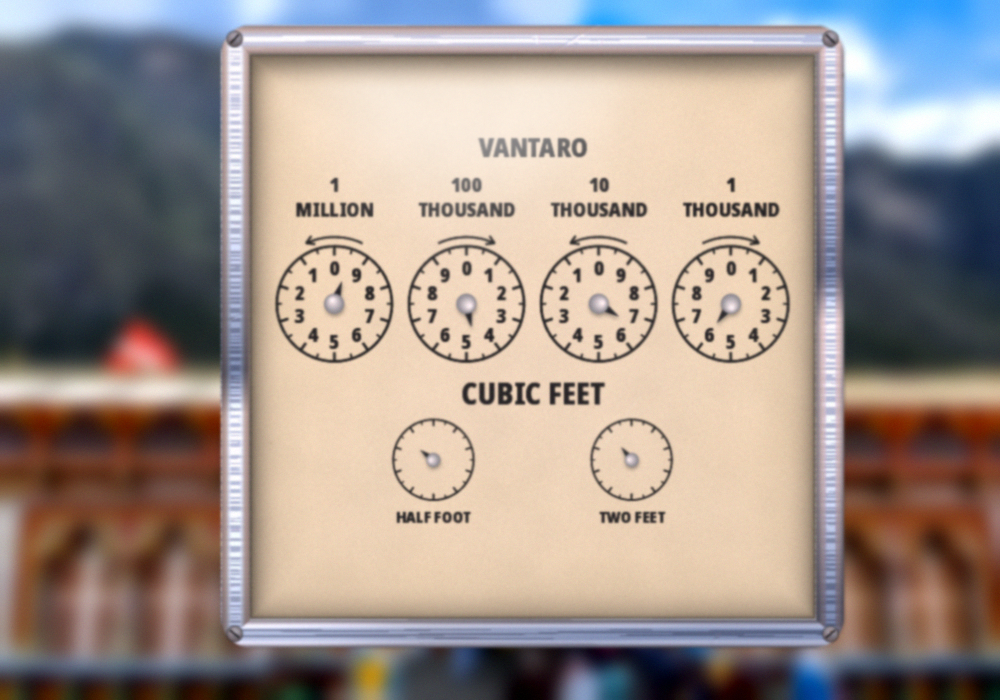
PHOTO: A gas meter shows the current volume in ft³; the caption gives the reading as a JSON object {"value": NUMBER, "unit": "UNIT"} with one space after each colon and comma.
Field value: {"value": 946600, "unit": "ft³"}
